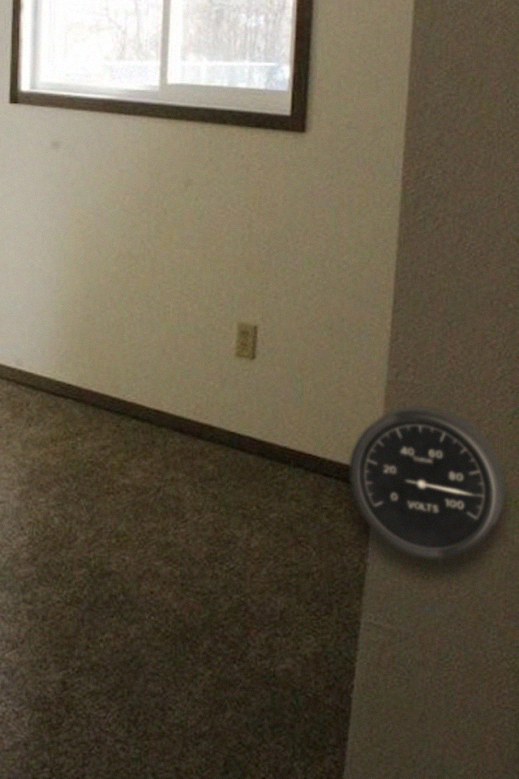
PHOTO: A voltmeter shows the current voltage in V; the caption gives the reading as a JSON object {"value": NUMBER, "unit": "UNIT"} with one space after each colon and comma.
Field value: {"value": 90, "unit": "V"}
